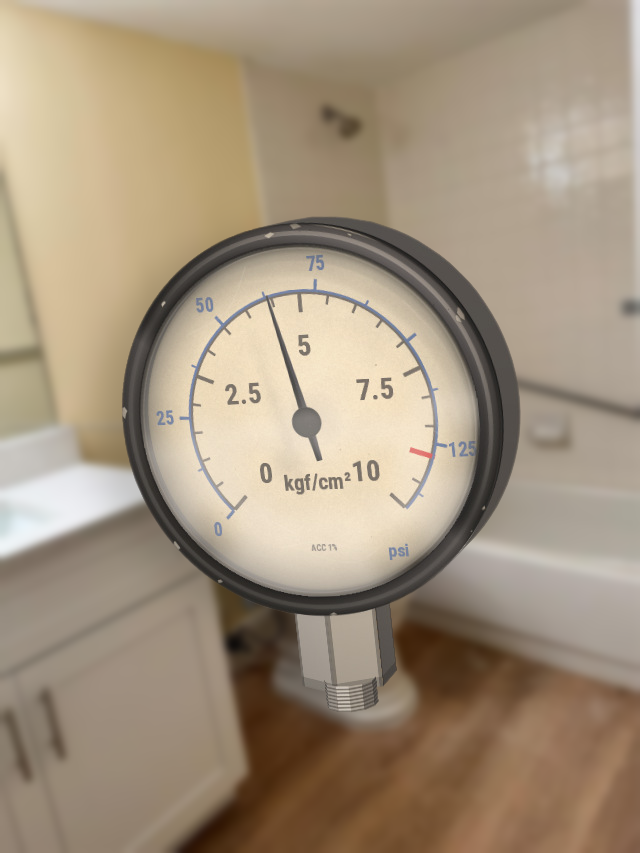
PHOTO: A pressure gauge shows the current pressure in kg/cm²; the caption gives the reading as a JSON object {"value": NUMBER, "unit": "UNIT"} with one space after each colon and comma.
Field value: {"value": 4.5, "unit": "kg/cm²"}
